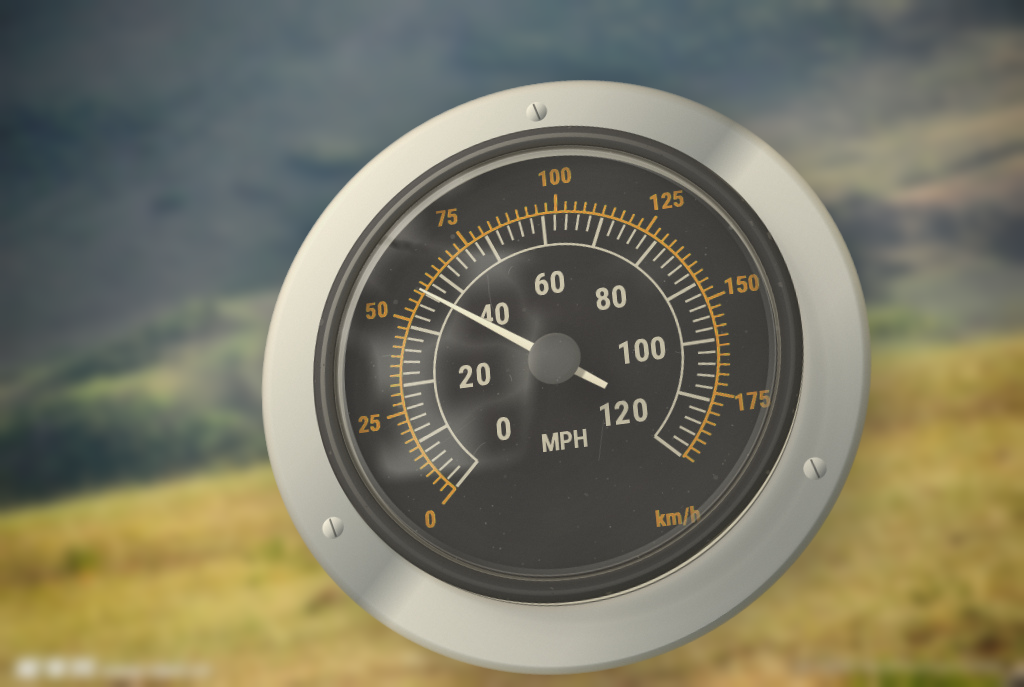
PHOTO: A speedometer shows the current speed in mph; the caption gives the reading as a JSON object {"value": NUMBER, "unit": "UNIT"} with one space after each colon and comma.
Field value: {"value": 36, "unit": "mph"}
